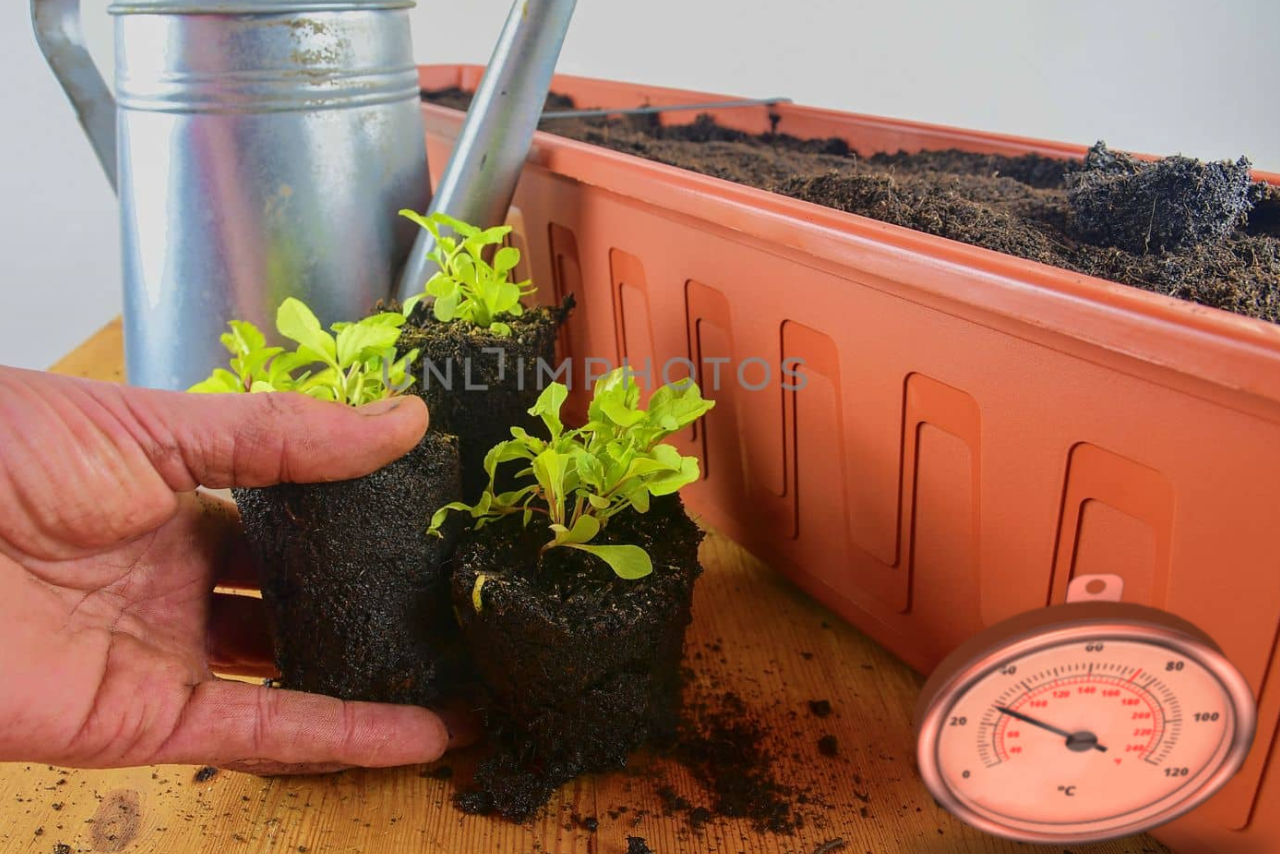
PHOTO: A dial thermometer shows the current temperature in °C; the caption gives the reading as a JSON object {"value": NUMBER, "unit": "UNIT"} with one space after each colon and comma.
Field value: {"value": 30, "unit": "°C"}
